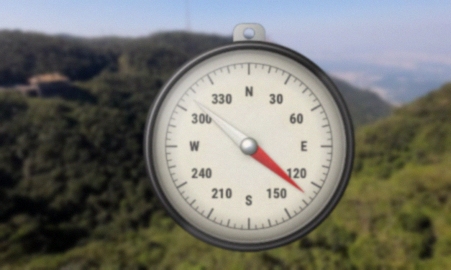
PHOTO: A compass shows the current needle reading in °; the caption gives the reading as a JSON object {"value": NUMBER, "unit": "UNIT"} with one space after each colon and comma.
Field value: {"value": 130, "unit": "°"}
